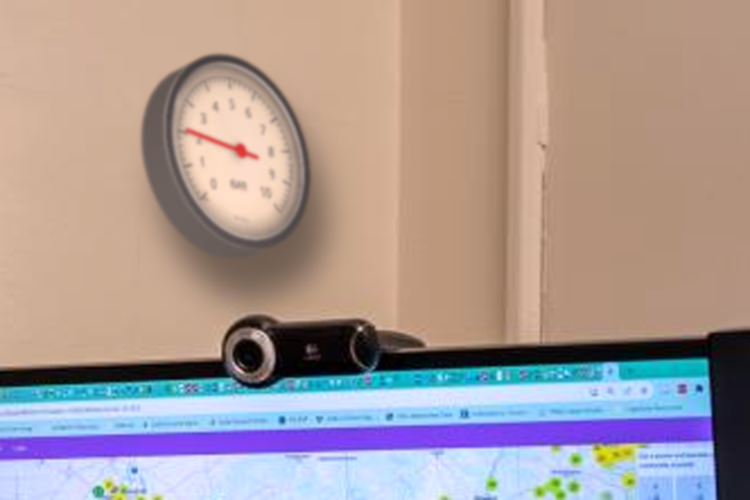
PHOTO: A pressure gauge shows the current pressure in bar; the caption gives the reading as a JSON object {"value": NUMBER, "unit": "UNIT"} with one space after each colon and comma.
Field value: {"value": 2, "unit": "bar"}
